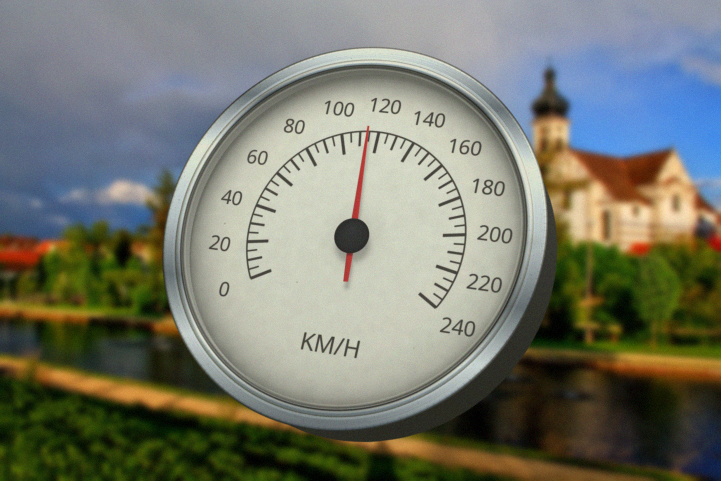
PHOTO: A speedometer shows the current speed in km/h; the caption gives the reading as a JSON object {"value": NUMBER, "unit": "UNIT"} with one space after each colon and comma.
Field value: {"value": 115, "unit": "km/h"}
